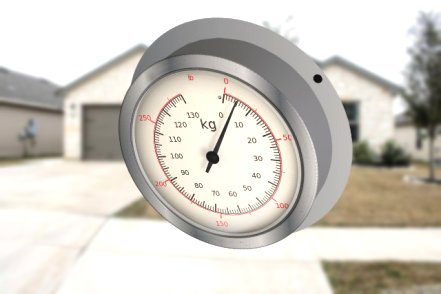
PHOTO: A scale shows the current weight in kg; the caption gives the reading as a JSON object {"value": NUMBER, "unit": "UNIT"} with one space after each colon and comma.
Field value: {"value": 5, "unit": "kg"}
